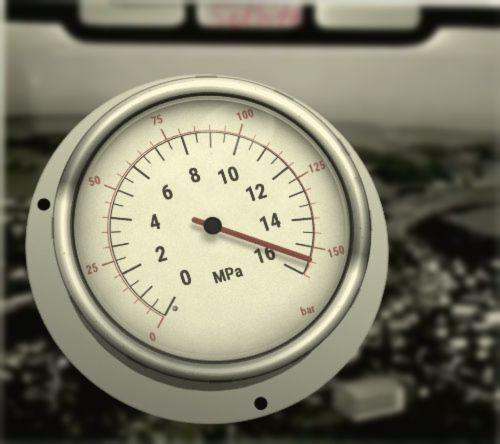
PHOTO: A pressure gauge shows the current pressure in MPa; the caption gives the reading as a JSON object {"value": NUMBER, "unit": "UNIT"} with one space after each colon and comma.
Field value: {"value": 15.5, "unit": "MPa"}
